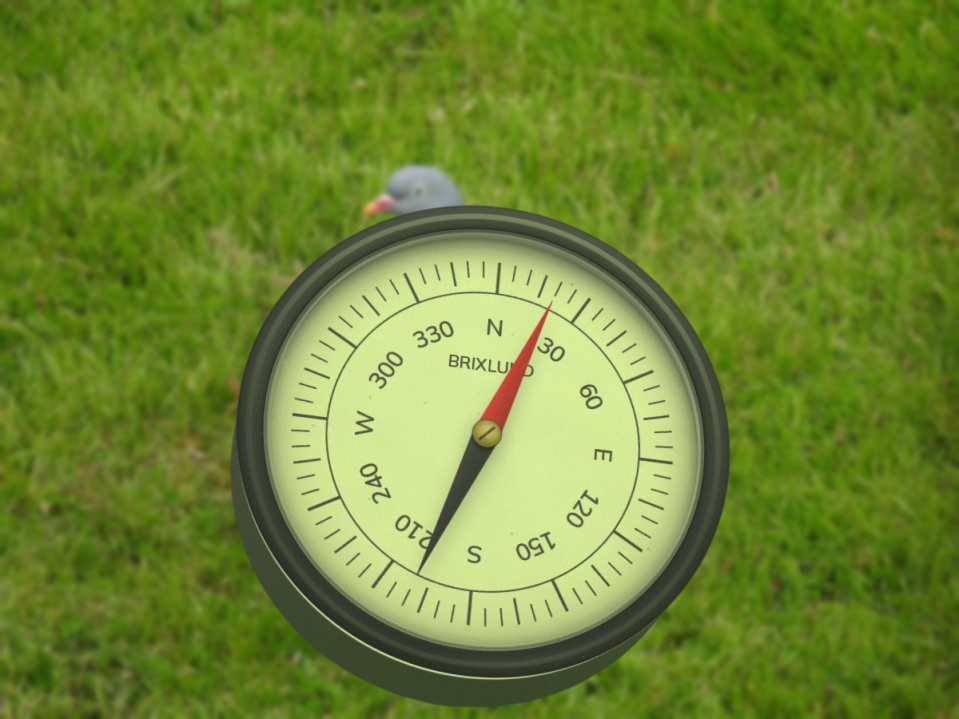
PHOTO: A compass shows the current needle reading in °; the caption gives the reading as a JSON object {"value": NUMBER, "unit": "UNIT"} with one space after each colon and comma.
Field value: {"value": 20, "unit": "°"}
